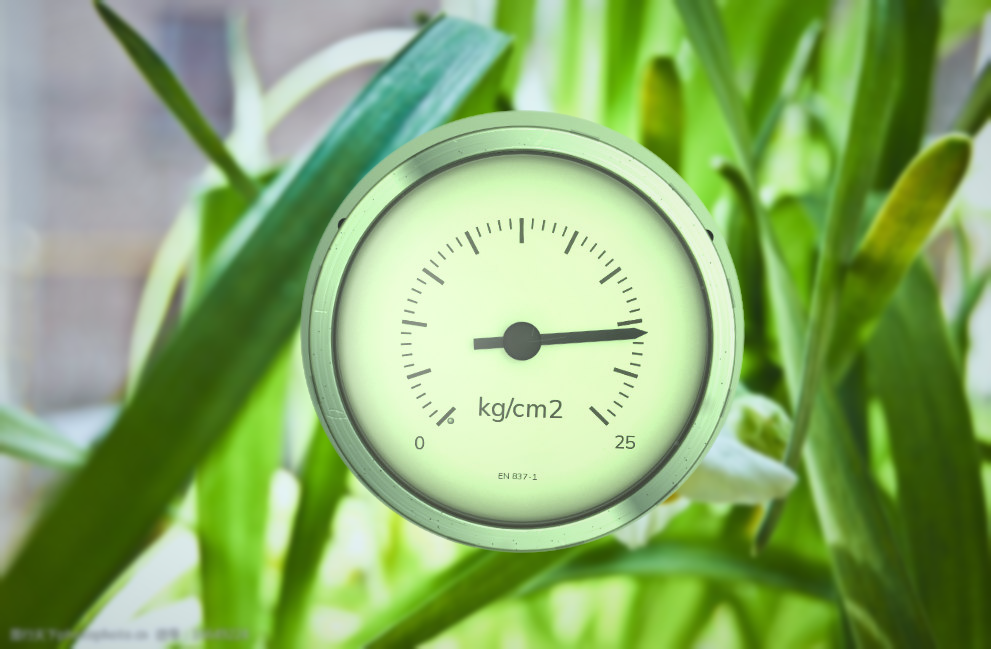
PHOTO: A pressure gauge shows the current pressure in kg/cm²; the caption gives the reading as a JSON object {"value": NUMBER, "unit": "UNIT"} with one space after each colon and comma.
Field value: {"value": 20.5, "unit": "kg/cm²"}
